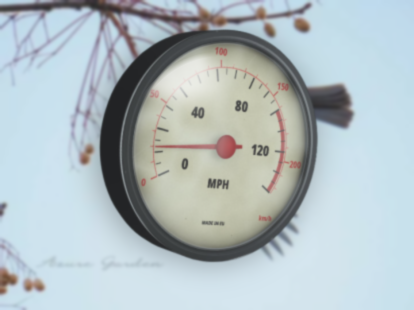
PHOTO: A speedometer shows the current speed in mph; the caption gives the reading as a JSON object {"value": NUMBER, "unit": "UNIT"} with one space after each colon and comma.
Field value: {"value": 12.5, "unit": "mph"}
